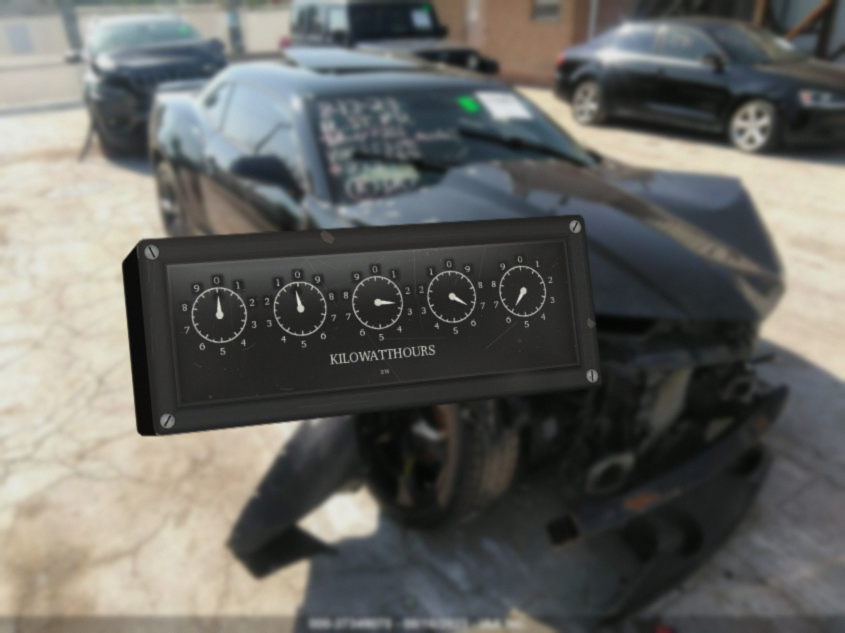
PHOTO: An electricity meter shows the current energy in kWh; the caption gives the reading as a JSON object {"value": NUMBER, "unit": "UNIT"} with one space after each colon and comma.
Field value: {"value": 266, "unit": "kWh"}
